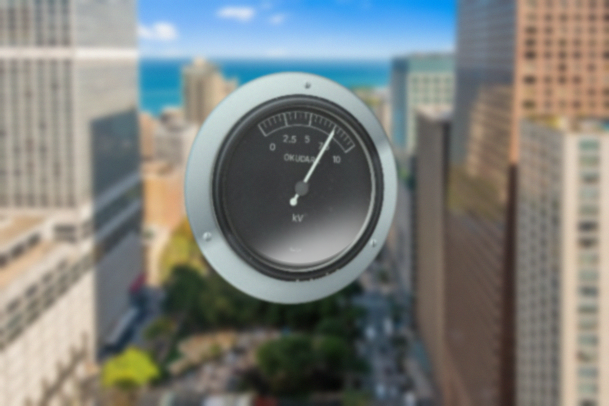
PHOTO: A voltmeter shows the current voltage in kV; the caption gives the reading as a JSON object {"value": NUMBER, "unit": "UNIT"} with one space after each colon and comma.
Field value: {"value": 7.5, "unit": "kV"}
